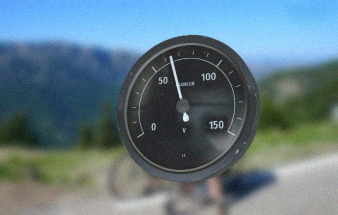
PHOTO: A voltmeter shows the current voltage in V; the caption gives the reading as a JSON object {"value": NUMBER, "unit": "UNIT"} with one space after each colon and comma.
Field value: {"value": 65, "unit": "V"}
